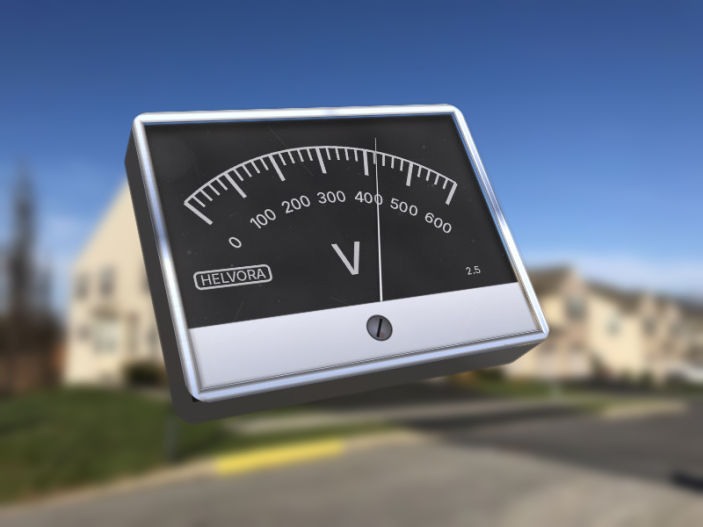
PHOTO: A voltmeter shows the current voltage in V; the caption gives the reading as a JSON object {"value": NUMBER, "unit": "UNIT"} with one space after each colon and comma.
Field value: {"value": 420, "unit": "V"}
